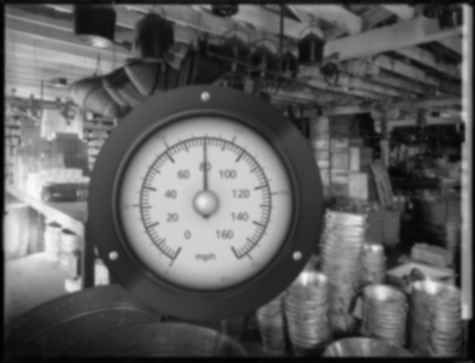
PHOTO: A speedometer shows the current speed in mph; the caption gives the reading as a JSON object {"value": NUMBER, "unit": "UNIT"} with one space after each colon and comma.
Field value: {"value": 80, "unit": "mph"}
